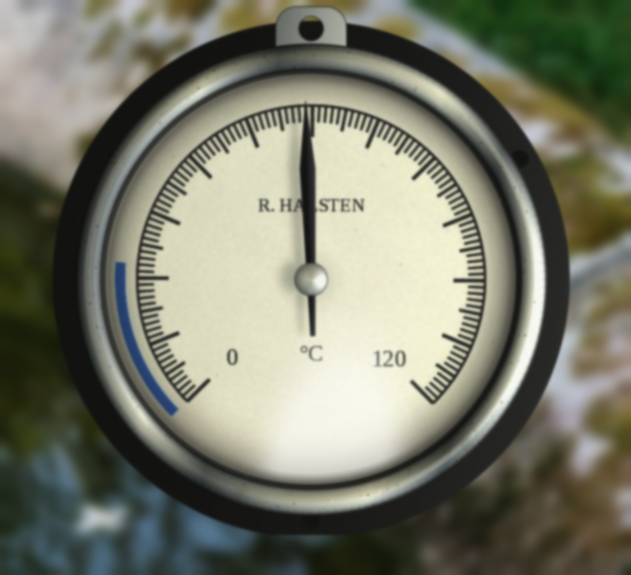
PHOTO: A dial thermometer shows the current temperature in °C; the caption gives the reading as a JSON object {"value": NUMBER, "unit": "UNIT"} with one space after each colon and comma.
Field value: {"value": 59, "unit": "°C"}
